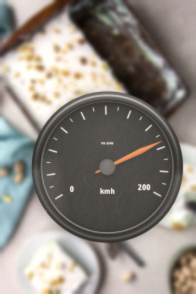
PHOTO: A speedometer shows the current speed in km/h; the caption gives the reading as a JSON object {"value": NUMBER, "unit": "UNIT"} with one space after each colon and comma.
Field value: {"value": 155, "unit": "km/h"}
